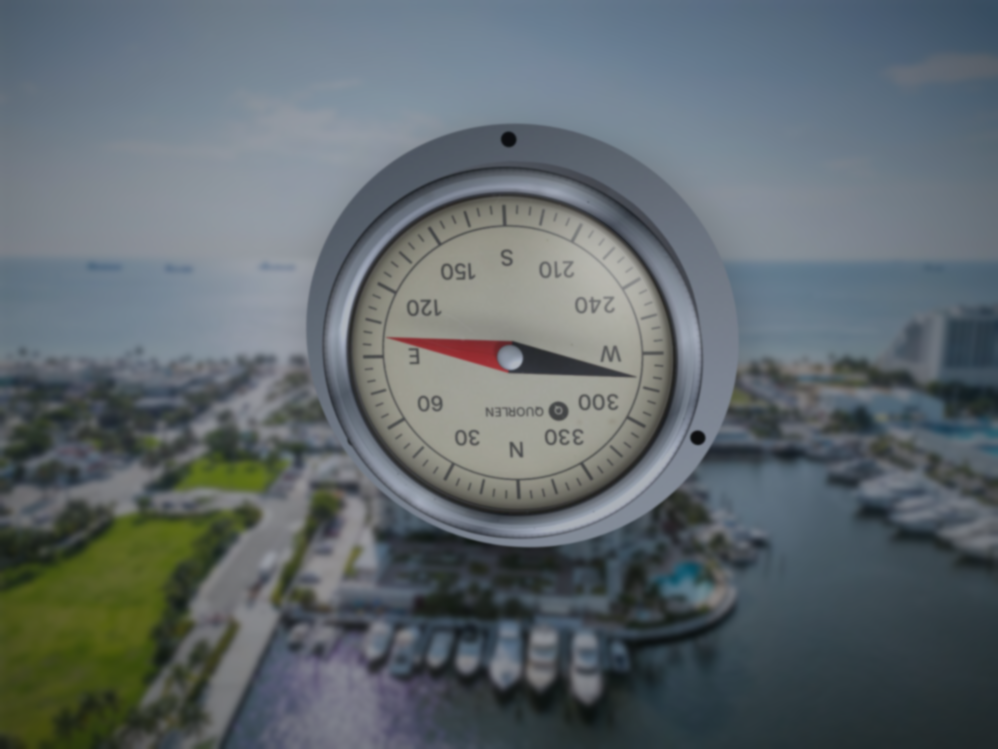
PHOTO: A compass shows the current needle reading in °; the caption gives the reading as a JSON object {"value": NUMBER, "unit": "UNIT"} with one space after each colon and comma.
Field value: {"value": 100, "unit": "°"}
